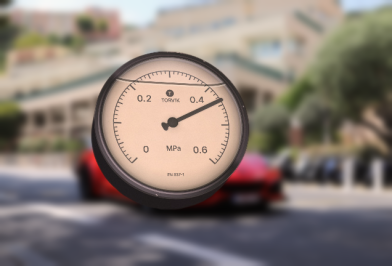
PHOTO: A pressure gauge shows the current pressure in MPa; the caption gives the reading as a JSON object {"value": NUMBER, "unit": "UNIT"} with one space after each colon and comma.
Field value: {"value": 0.44, "unit": "MPa"}
